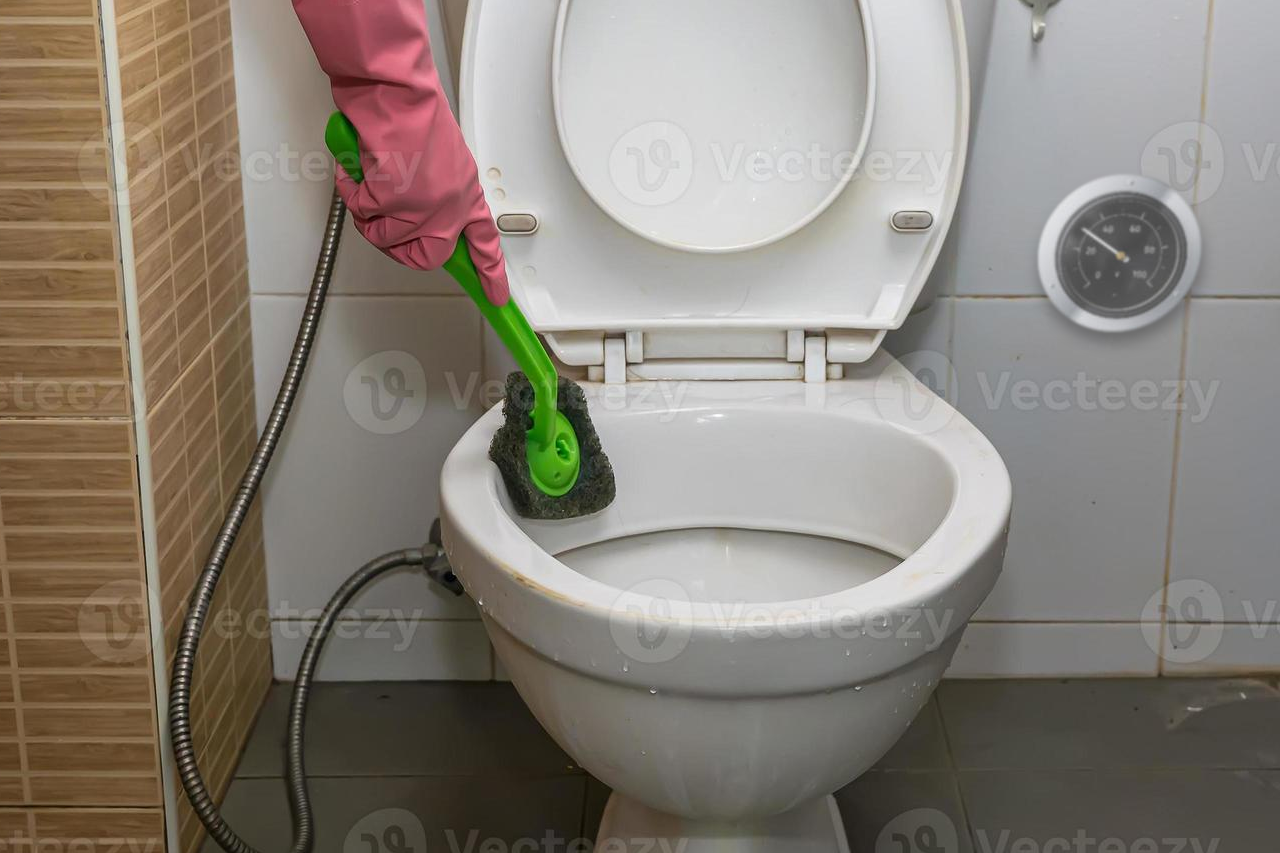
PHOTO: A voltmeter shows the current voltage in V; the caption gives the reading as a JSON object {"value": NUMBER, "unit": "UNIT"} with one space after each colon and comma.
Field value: {"value": 30, "unit": "V"}
